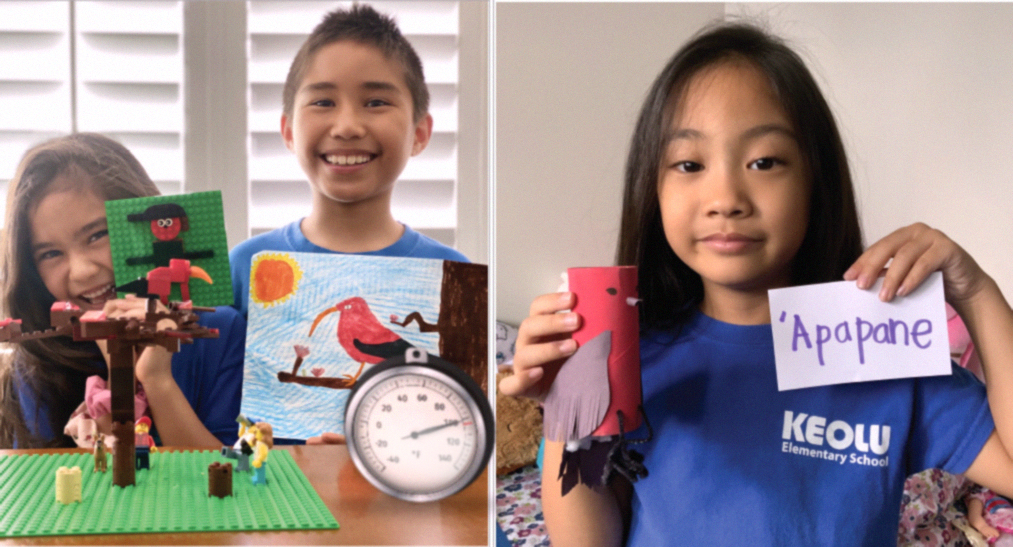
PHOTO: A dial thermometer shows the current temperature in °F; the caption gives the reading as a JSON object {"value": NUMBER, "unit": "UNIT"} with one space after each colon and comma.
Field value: {"value": 100, "unit": "°F"}
